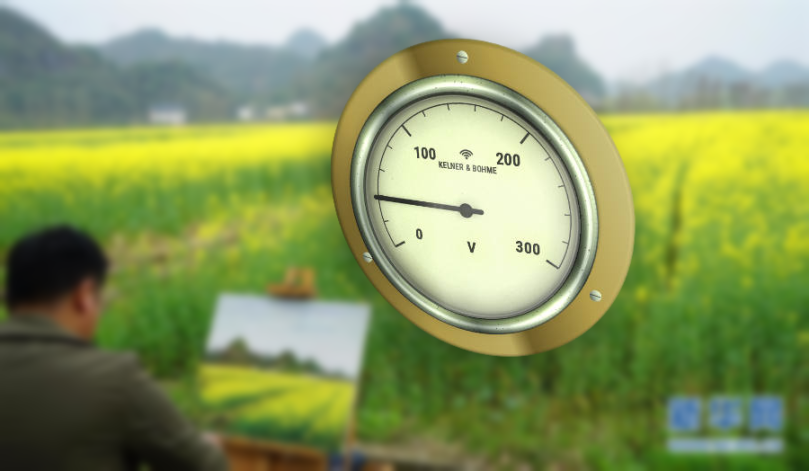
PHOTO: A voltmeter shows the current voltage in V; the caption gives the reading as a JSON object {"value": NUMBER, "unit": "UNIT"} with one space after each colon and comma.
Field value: {"value": 40, "unit": "V"}
